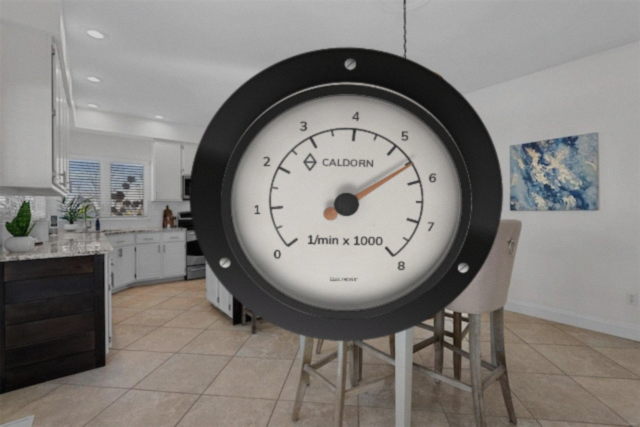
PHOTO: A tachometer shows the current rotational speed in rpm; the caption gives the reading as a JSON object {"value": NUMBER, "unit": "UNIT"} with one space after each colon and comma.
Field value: {"value": 5500, "unit": "rpm"}
